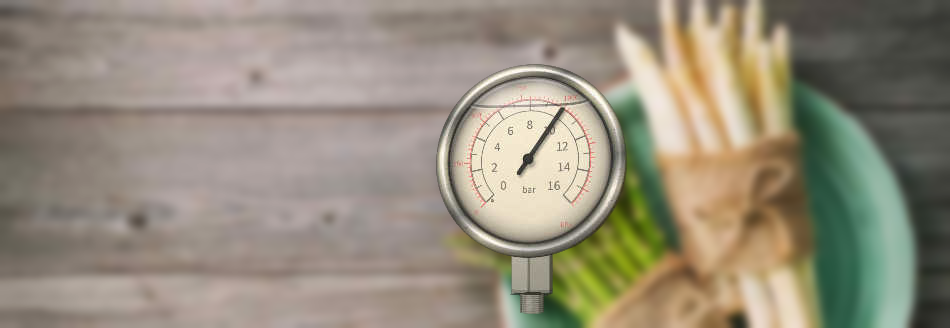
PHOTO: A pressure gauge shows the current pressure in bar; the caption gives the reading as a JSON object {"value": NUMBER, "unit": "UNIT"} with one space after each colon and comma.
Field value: {"value": 10, "unit": "bar"}
